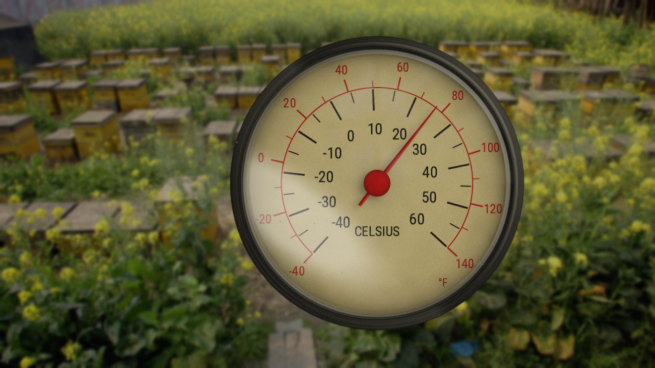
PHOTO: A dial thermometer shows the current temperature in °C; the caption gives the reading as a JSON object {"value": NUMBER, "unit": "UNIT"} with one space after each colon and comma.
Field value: {"value": 25, "unit": "°C"}
